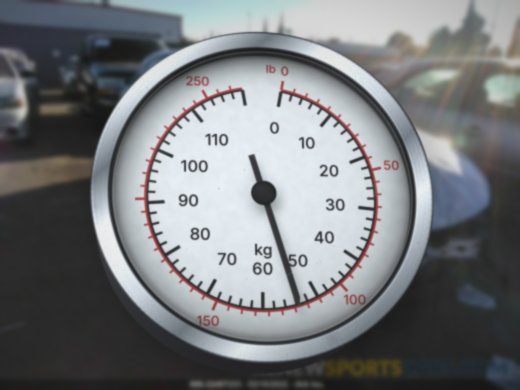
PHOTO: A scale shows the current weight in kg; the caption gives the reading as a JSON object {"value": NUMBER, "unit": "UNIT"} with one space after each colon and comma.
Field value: {"value": 54, "unit": "kg"}
